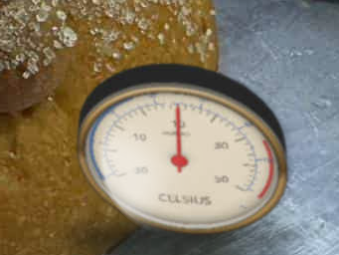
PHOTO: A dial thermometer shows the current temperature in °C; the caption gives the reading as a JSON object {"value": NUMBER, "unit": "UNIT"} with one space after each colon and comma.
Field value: {"value": 10, "unit": "°C"}
